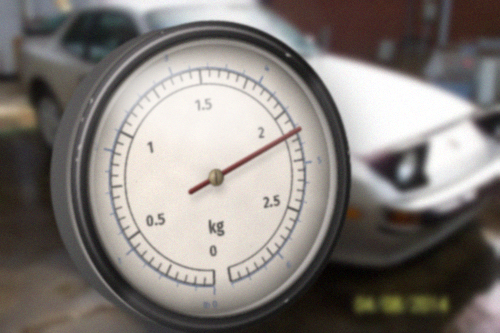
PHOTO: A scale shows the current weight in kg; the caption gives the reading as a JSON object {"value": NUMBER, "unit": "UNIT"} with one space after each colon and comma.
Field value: {"value": 2.1, "unit": "kg"}
